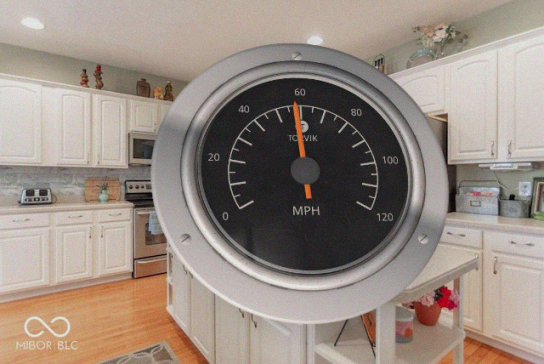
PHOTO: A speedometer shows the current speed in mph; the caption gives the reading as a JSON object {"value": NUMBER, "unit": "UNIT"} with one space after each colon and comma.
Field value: {"value": 57.5, "unit": "mph"}
